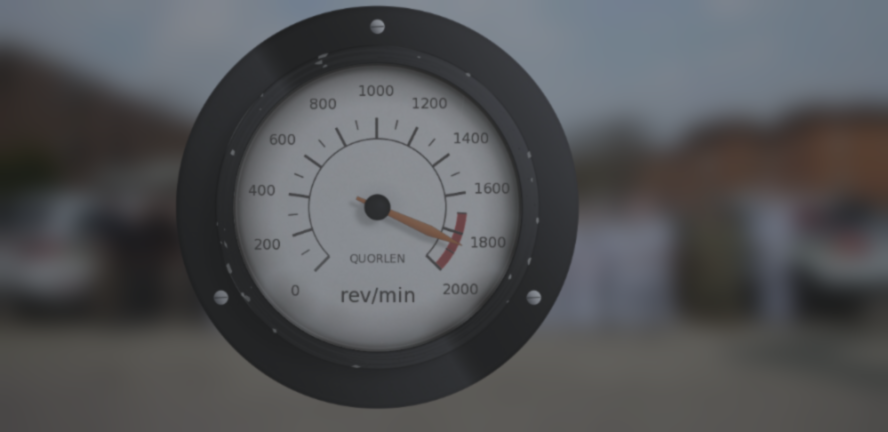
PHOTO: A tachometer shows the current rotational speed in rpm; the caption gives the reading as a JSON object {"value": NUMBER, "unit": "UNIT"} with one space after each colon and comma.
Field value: {"value": 1850, "unit": "rpm"}
